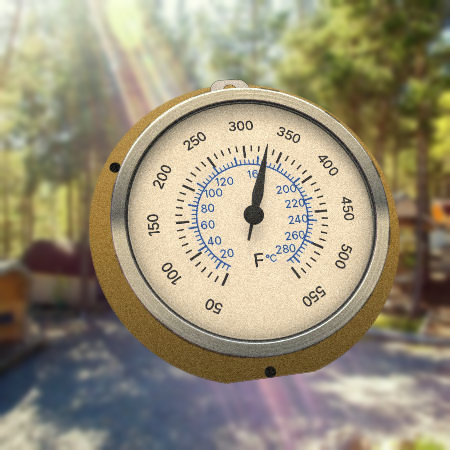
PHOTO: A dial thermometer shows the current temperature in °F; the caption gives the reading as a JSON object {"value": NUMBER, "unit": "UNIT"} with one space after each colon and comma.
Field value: {"value": 330, "unit": "°F"}
